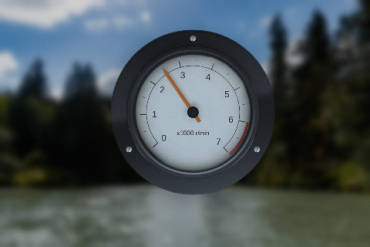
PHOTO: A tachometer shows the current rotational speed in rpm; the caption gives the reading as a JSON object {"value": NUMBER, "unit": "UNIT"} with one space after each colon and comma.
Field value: {"value": 2500, "unit": "rpm"}
